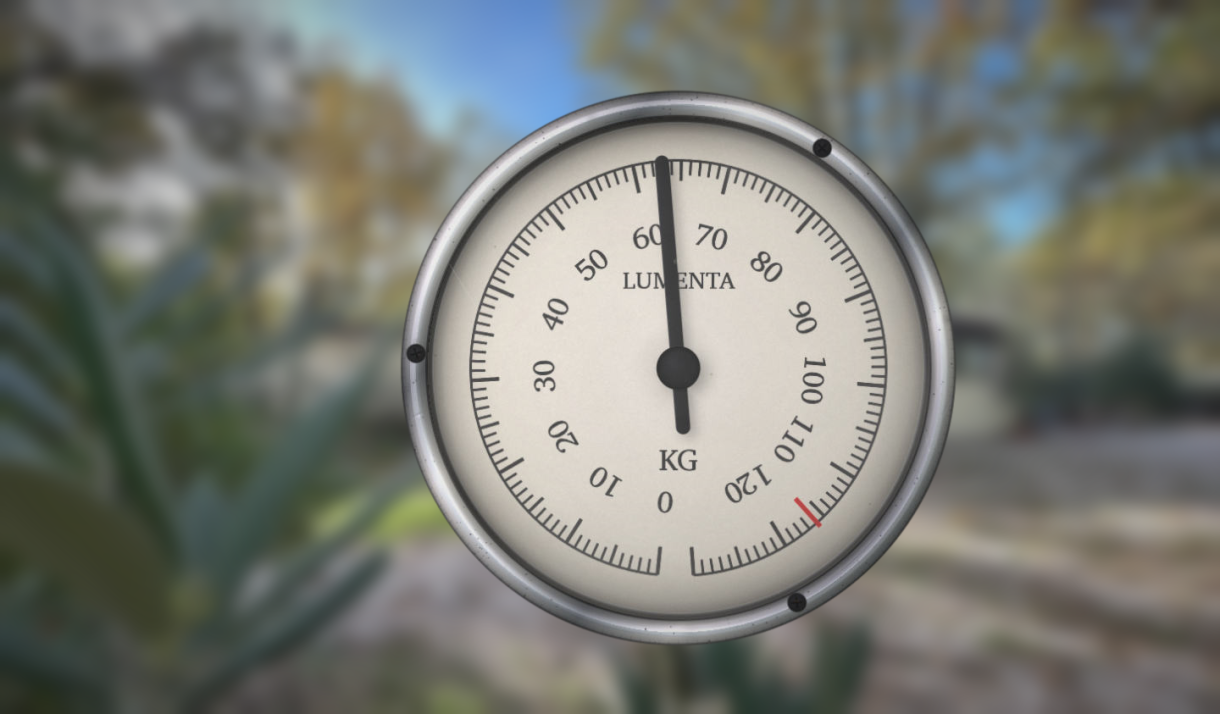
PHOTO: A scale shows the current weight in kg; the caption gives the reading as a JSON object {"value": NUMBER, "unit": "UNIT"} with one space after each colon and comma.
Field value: {"value": 63, "unit": "kg"}
